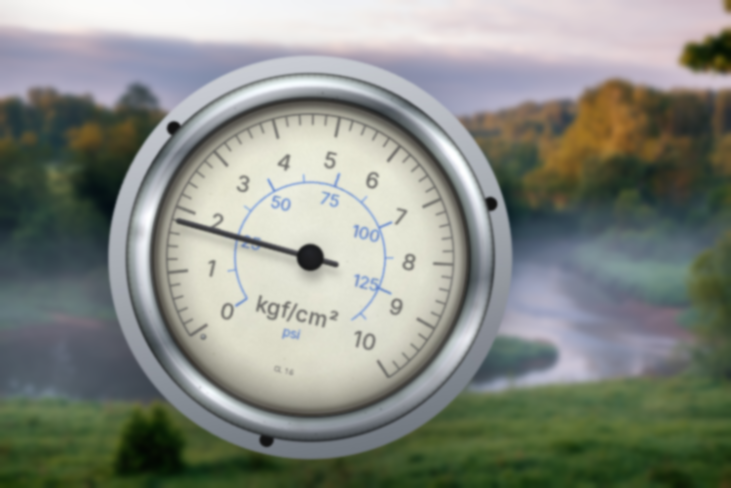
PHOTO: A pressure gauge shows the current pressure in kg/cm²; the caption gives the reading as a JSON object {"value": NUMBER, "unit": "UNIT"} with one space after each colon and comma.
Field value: {"value": 1.8, "unit": "kg/cm²"}
